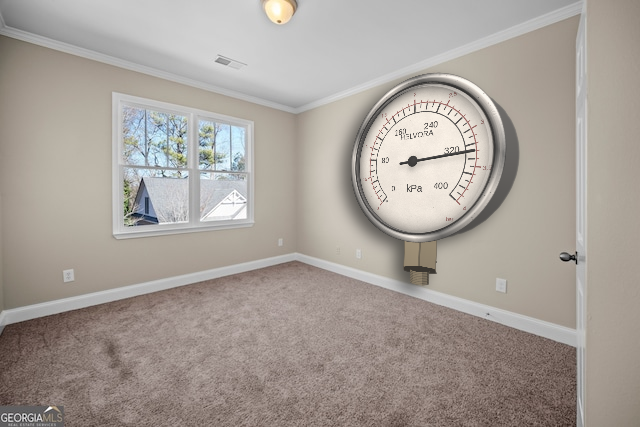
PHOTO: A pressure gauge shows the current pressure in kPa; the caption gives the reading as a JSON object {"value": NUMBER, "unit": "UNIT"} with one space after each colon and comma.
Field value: {"value": 330, "unit": "kPa"}
